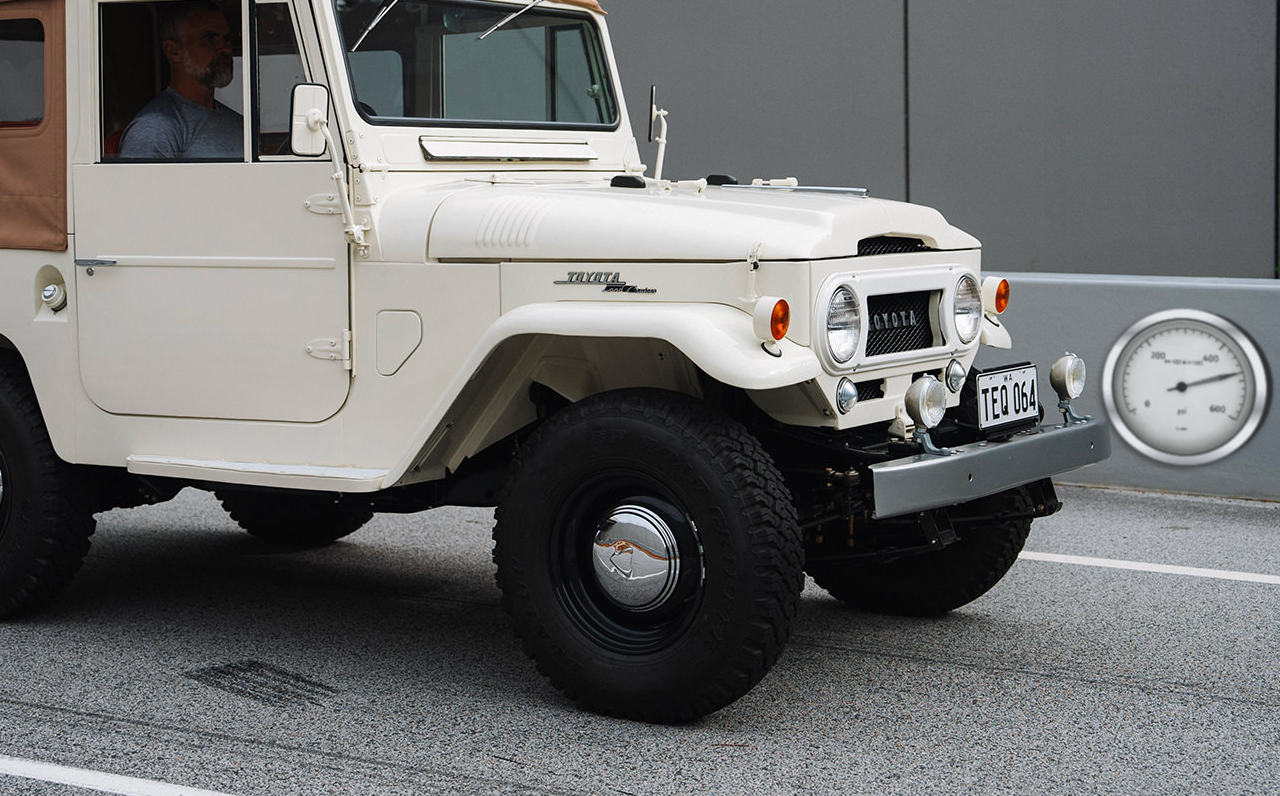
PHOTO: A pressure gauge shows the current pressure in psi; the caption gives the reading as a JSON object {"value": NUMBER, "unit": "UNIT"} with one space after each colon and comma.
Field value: {"value": 480, "unit": "psi"}
